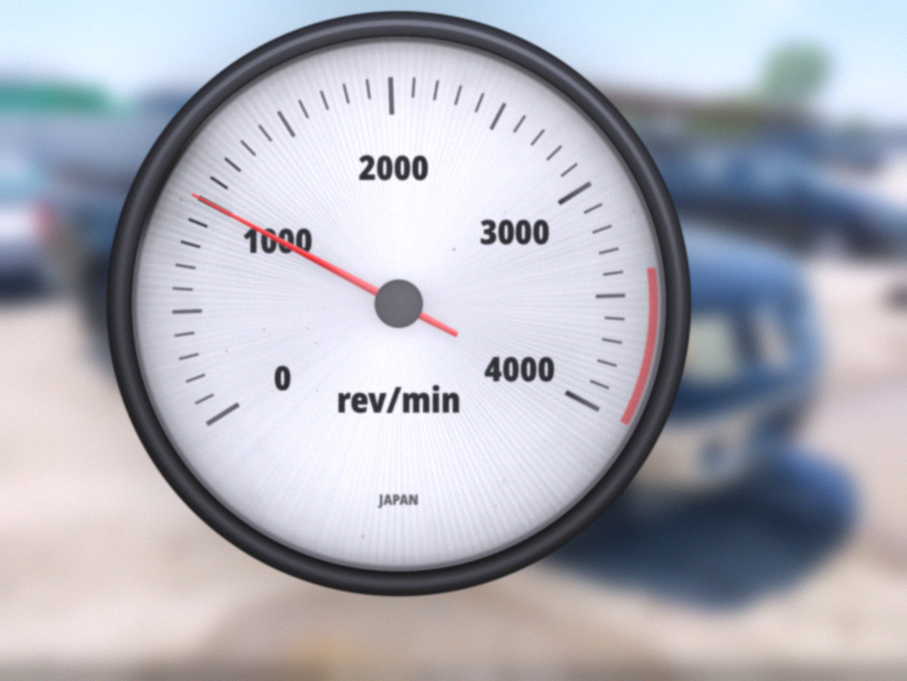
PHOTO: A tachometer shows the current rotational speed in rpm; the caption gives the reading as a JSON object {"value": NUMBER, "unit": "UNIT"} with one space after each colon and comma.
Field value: {"value": 1000, "unit": "rpm"}
